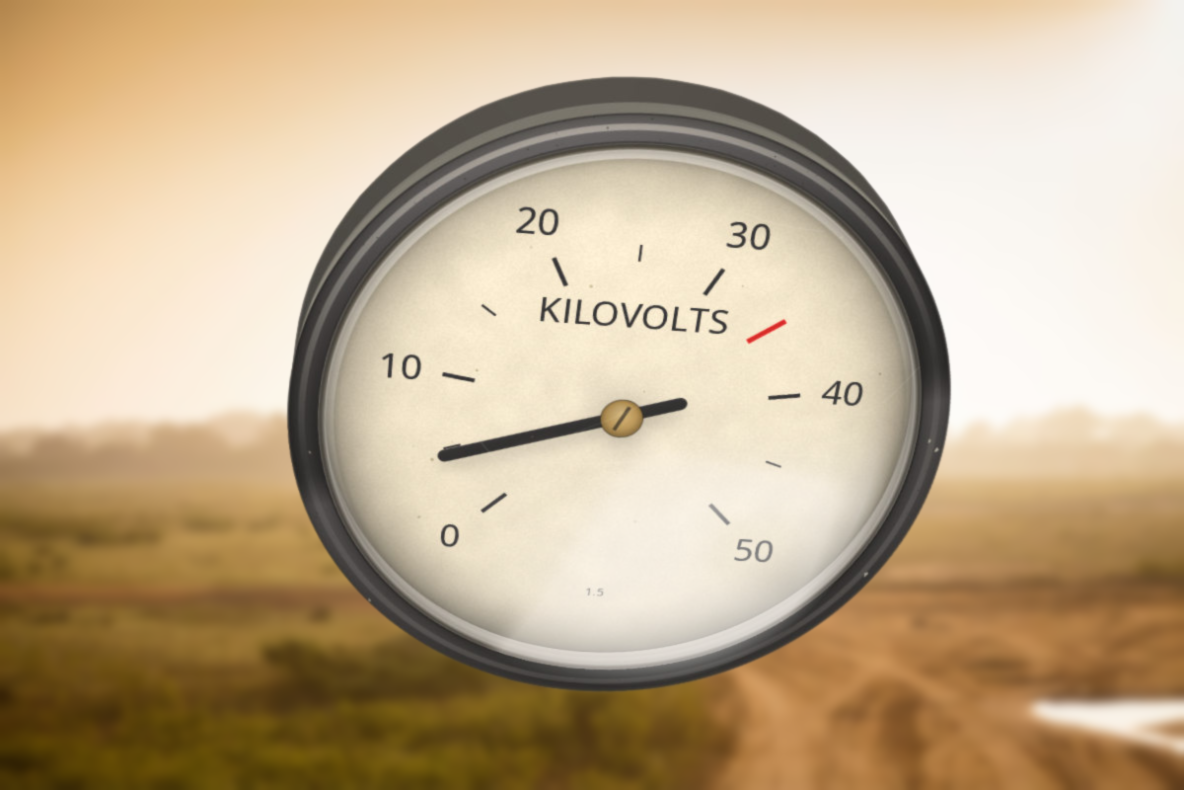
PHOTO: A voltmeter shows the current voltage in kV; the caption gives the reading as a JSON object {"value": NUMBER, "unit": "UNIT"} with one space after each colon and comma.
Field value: {"value": 5, "unit": "kV"}
